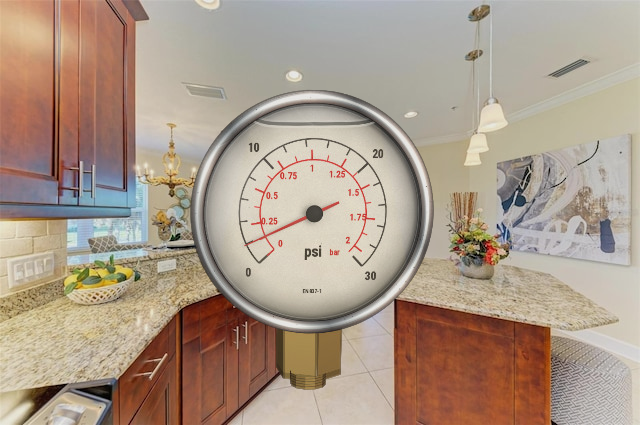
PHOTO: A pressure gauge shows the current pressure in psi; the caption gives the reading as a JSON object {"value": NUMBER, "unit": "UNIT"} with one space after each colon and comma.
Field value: {"value": 2, "unit": "psi"}
